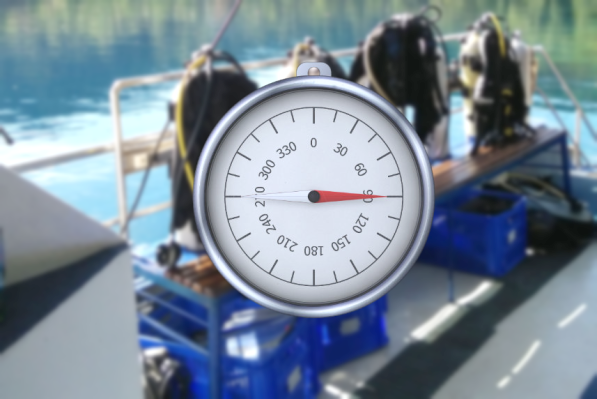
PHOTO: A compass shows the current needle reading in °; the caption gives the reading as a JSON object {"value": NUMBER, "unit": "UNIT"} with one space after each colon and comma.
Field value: {"value": 90, "unit": "°"}
